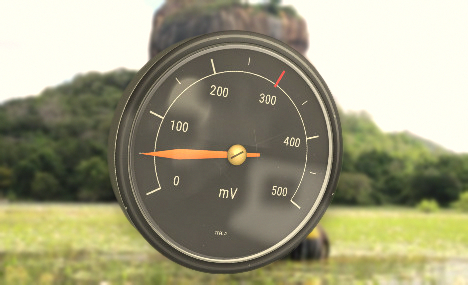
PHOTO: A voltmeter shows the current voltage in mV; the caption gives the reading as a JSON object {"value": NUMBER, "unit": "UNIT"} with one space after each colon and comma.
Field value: {"value": 50, "unit": "mV"}
